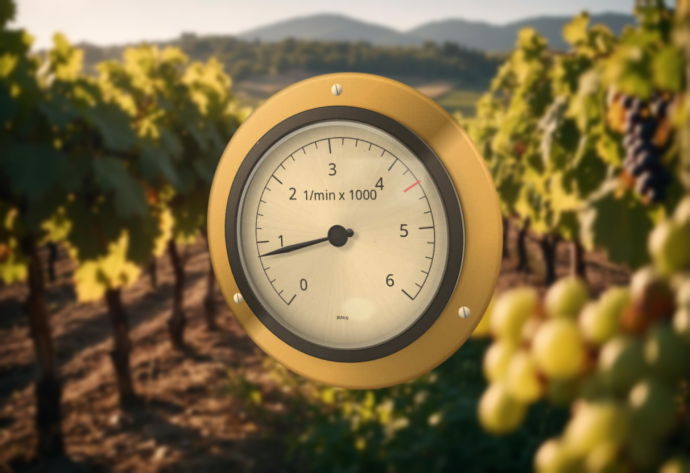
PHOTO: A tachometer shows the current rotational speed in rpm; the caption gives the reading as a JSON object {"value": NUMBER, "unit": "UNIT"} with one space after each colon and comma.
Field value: {"value": 800, "unit": "rpm"}
